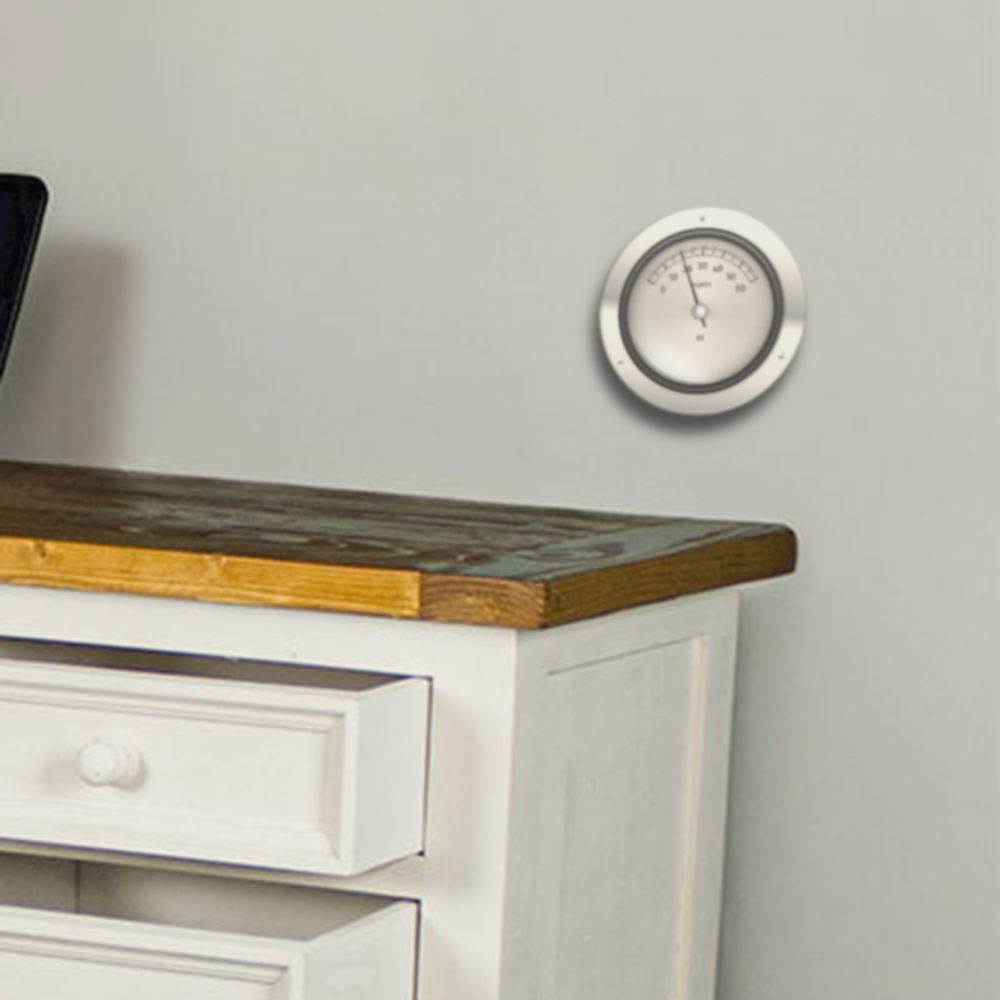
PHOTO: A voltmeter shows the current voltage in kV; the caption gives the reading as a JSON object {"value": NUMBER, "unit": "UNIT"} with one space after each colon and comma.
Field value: {"value": 20, "unit": "kV"}
